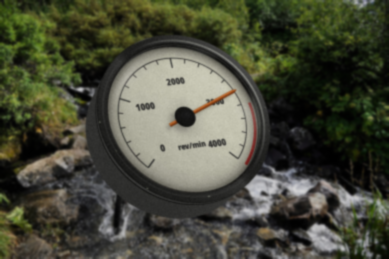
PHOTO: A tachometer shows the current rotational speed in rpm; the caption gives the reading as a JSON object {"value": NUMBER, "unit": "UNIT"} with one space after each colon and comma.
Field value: {"value": 3000, "unit": "rpm"}
